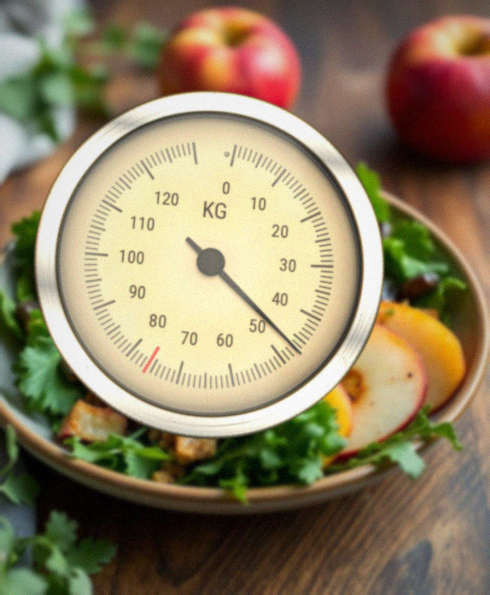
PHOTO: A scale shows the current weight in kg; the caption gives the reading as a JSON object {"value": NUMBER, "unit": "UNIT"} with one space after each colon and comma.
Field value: {"value": 47, "unit": "kg"}
